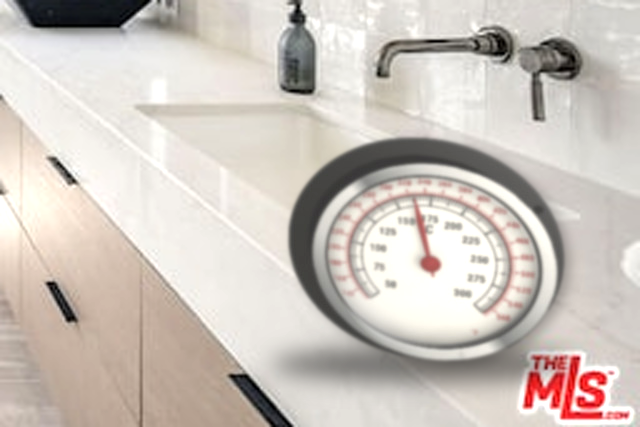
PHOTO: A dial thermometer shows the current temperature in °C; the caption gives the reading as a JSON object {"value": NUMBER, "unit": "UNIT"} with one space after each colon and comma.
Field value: {"value": 162.5, "unit": "°C"}
